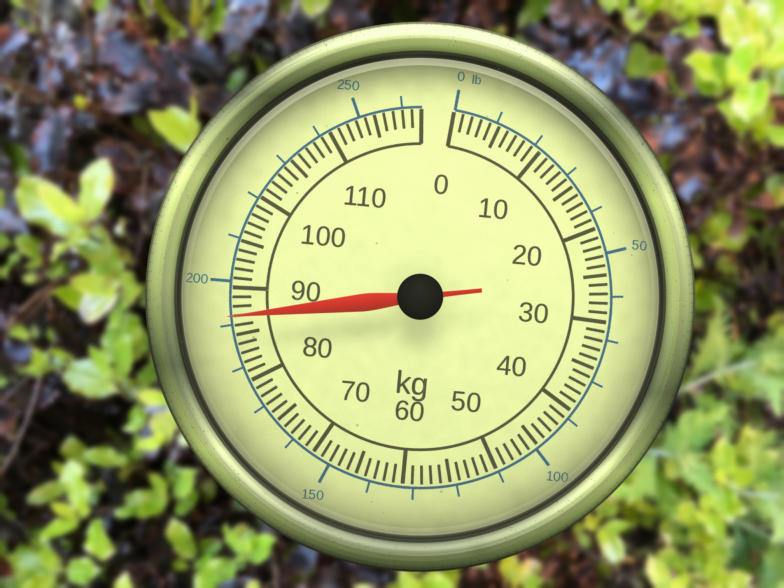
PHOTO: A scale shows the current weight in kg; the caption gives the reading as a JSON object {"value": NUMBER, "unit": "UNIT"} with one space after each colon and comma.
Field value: {"value": 87, "unit": "kg"}
